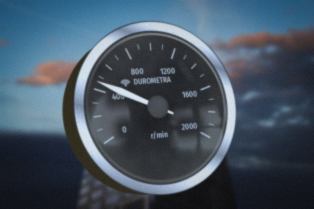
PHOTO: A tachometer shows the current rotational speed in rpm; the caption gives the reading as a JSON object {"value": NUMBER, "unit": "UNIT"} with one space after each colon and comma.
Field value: {"value": 450, "unit": "rpm"}
